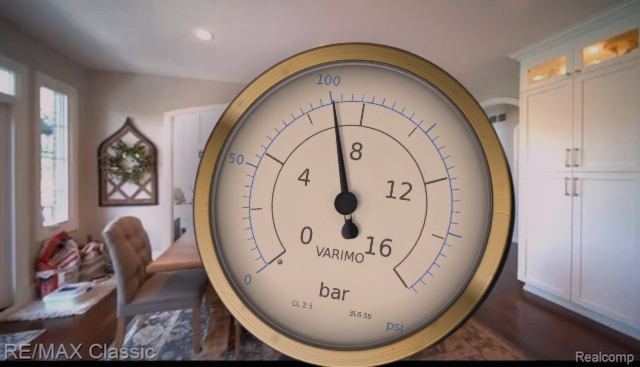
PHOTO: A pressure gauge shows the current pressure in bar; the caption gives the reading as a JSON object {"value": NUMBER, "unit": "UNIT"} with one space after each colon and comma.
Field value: {"value": 7, "unit": "bar"}
